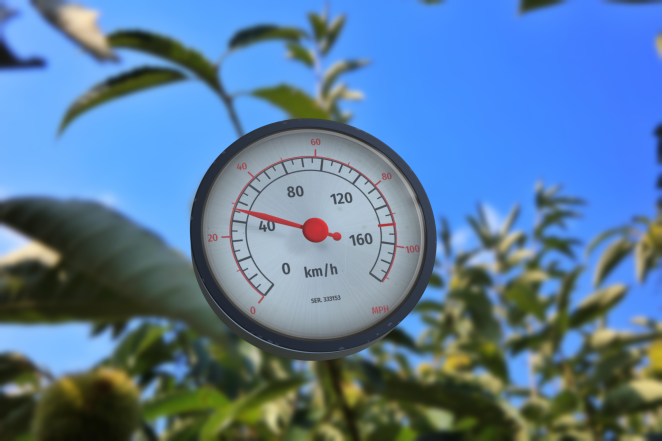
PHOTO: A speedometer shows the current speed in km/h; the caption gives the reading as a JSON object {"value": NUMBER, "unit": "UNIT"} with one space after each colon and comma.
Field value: {"value": 45, "unit": "km/h"}
